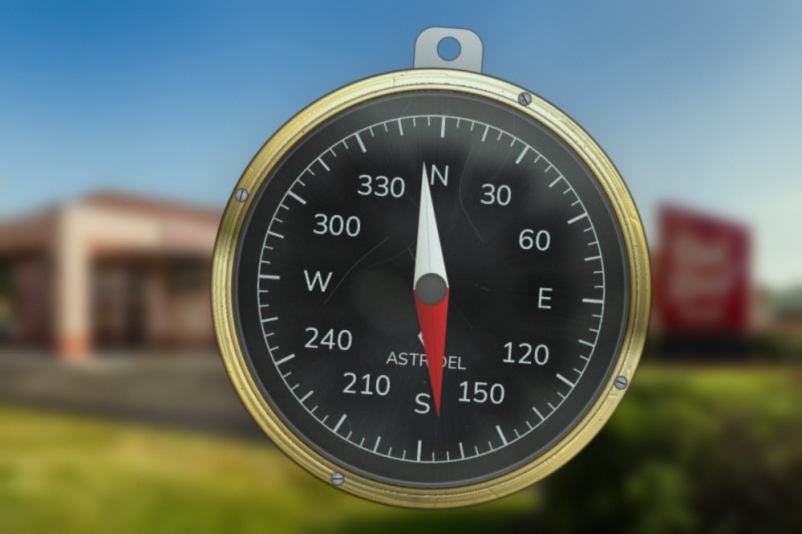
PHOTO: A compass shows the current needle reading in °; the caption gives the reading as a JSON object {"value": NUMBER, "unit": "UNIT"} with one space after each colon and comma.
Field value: {"value": 172.5, "unit": "°"}
